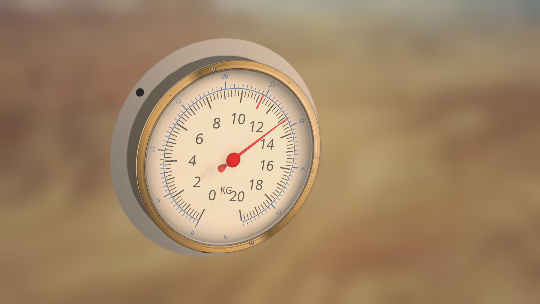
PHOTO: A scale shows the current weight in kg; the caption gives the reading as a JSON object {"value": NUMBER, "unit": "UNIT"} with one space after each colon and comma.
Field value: {"value": 13, "unit": "kg"}
